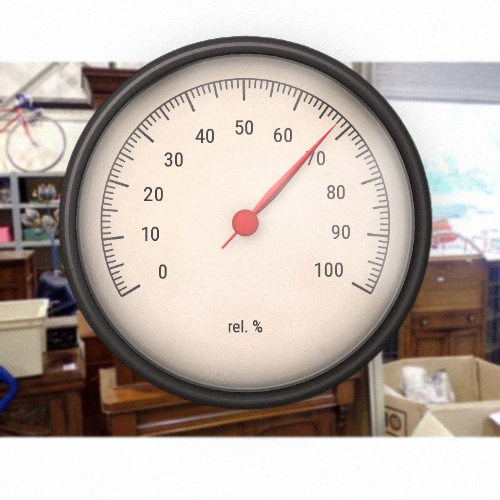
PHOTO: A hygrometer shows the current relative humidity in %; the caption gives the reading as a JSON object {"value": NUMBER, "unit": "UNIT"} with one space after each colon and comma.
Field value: {"value": 68, "unit": "%"}
